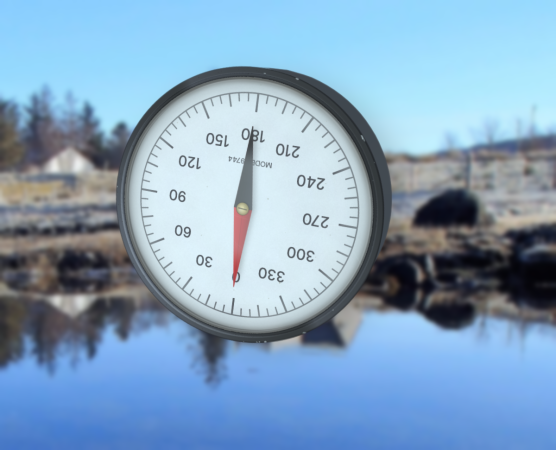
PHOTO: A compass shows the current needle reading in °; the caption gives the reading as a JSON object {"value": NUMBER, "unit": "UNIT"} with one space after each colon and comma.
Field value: {"value": 0, "unit": "°"}
